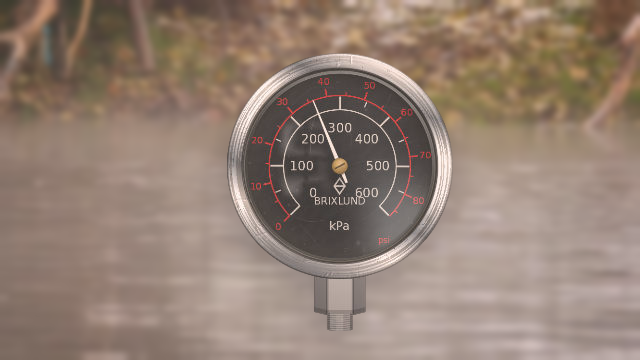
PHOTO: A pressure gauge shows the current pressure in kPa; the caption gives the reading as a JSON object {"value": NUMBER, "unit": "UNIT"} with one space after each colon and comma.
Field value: {"value": 250, "unit": "kPa"}
